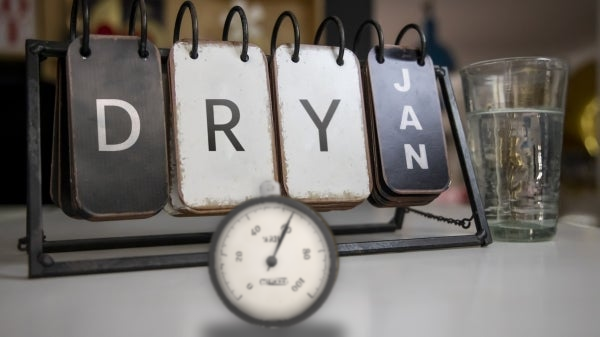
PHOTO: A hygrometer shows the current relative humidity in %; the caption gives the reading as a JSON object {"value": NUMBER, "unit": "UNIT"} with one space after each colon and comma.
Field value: {"value": 60, "unit": "%"}
